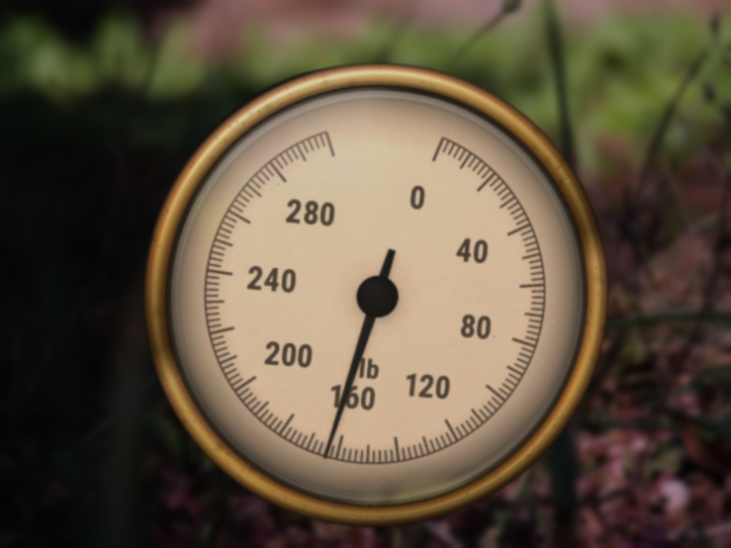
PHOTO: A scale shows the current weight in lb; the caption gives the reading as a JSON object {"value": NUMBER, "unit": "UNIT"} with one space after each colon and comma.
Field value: {"value": 164, "unit": "lb"}
